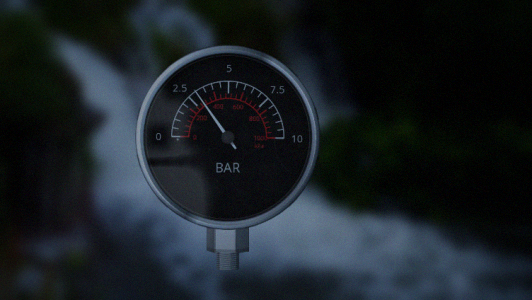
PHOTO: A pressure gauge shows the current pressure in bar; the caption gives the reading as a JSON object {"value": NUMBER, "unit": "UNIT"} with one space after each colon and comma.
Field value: {"value": 3, "unit": "bar"}
